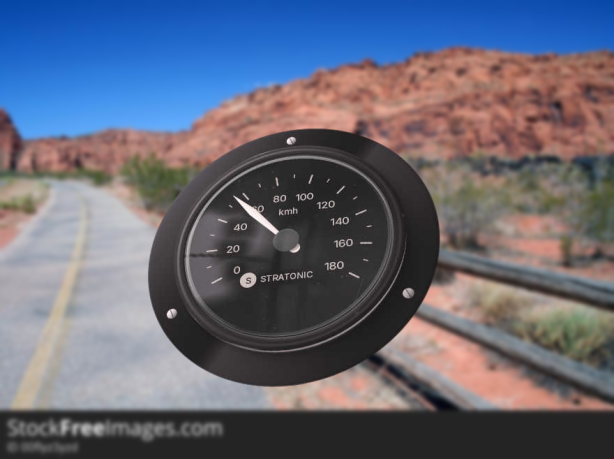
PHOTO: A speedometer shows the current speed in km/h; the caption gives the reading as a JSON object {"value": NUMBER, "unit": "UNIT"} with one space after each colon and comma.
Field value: {"value": 55, "unit": "km/h"}
